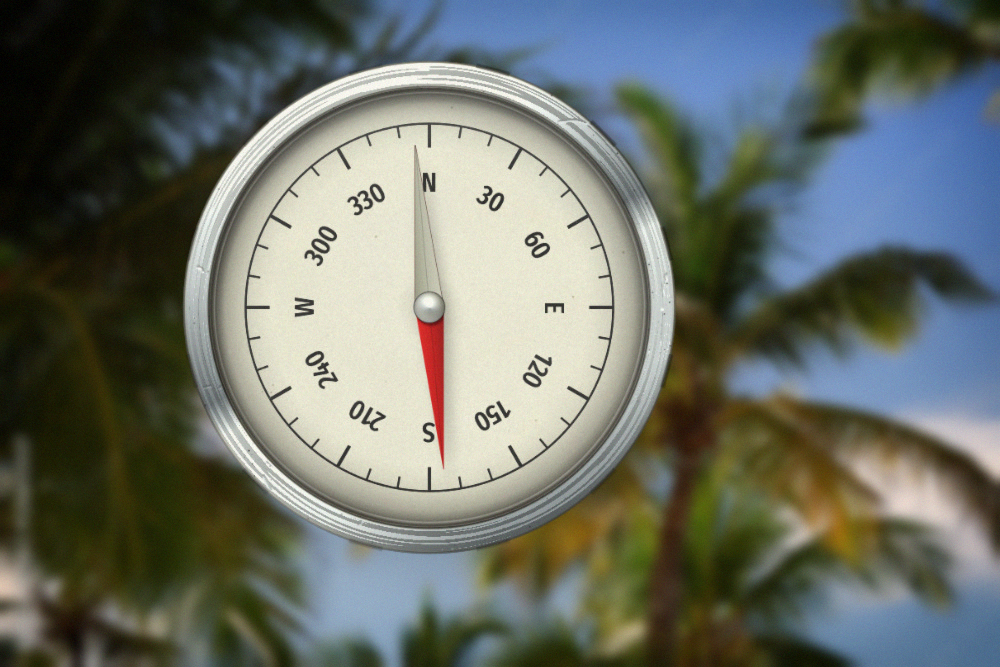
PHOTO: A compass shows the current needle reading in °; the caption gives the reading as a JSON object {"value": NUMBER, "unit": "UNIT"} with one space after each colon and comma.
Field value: {"value": 175, "unit": "°"}
